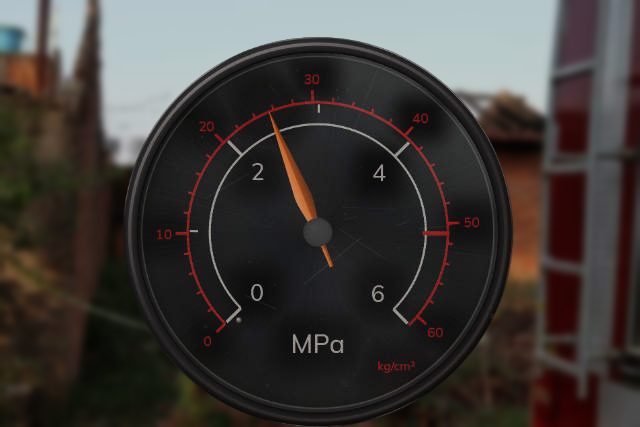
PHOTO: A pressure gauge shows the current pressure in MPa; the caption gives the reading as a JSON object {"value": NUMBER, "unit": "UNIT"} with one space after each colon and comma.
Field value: {"value": 2.5, "unit": "MPa"}
